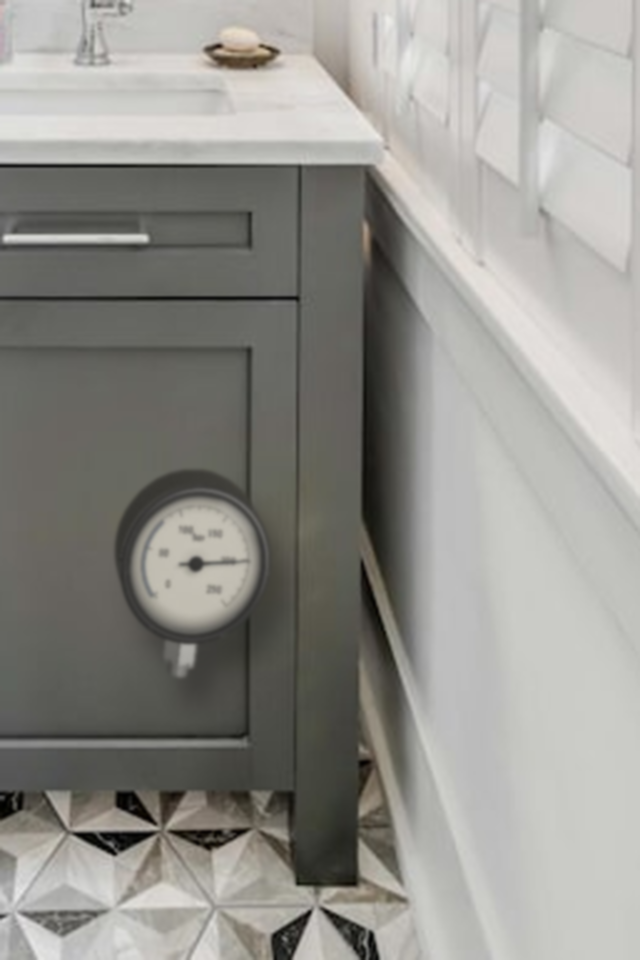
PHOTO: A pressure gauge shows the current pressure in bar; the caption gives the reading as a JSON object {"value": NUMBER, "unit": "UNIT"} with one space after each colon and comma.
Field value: {"value": 200, "unit": "bar"}
